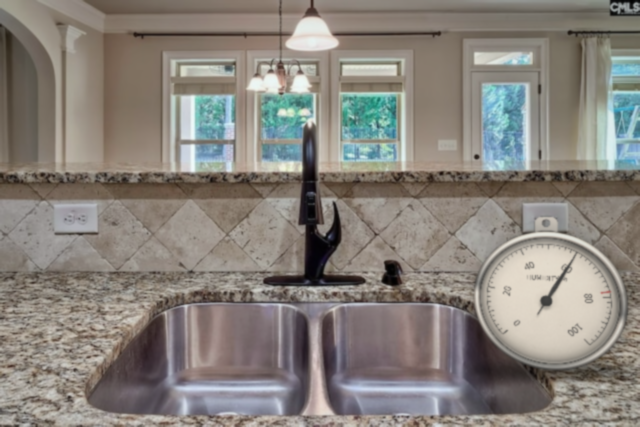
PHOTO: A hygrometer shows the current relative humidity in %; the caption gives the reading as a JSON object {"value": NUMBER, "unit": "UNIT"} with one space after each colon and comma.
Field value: {"value": 60, "unit": "%"}
